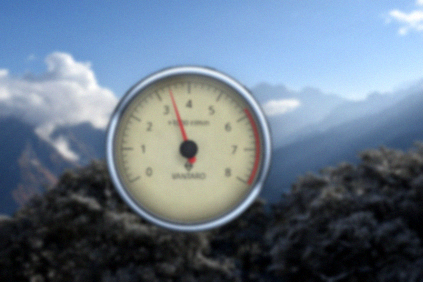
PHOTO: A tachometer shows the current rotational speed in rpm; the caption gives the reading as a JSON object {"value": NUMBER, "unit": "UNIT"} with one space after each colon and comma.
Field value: {"value": 3400, "unit": "rpm"}
